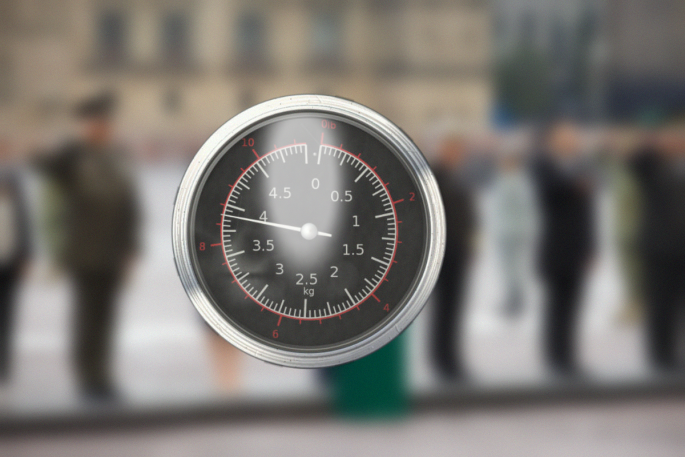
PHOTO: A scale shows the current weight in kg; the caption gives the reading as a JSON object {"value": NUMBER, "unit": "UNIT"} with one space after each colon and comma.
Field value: {"value": 3.9, "unit": "kg"}
